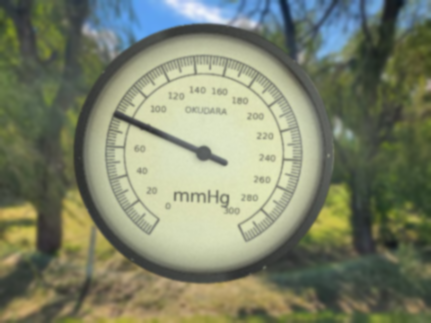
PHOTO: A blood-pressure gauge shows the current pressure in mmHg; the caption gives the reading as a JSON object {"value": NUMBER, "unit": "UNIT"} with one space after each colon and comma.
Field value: {"value": 80, "unit": "mmHg"}
